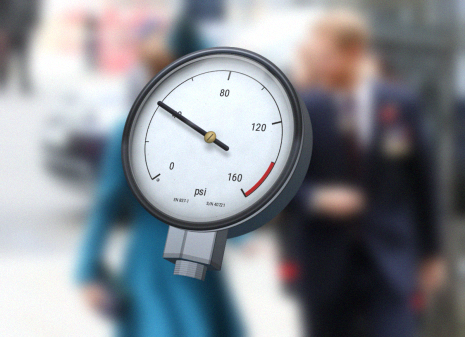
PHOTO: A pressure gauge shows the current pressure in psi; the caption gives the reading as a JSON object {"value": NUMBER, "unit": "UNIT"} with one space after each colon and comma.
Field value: {"value": 40, "unit": "psi"}
